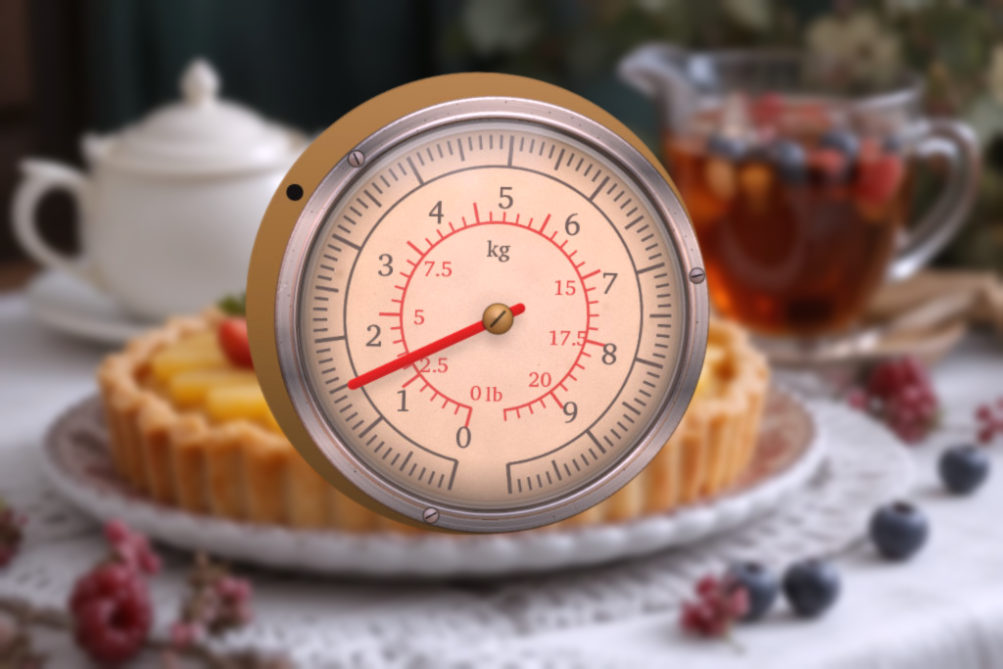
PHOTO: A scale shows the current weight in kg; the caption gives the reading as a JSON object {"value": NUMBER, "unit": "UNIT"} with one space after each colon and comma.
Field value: {"value": 1.5, "unit": "kg"}
